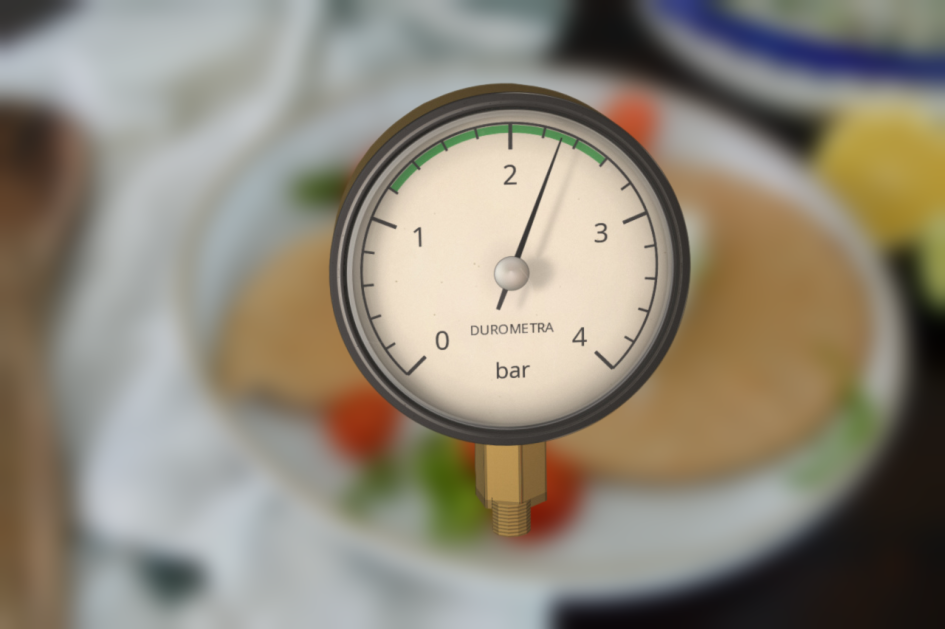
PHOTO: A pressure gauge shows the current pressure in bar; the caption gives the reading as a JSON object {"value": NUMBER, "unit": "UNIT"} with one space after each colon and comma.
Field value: {"value": 2.3, "unit": "bar"}
